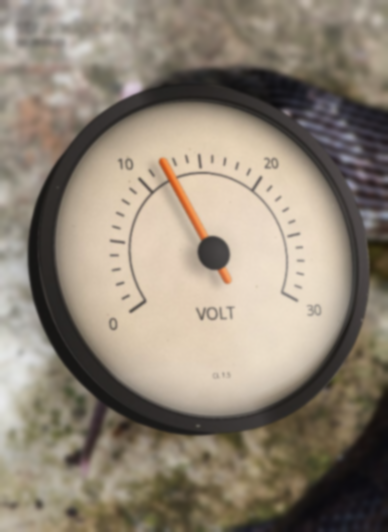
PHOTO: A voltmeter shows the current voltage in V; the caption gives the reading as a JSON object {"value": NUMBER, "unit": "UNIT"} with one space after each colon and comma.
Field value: {"value": 12, "unit": "V"}
